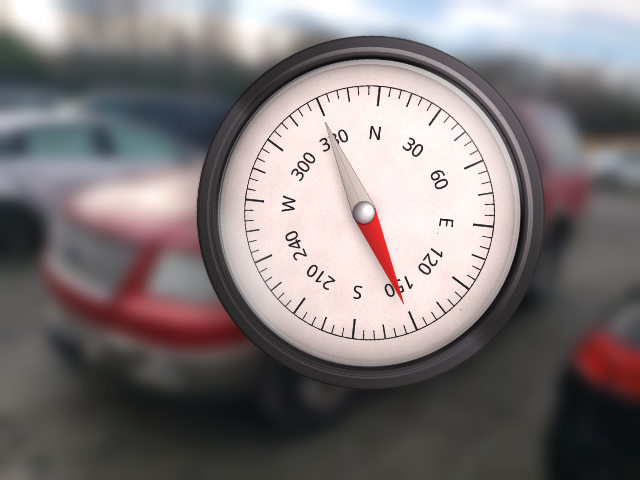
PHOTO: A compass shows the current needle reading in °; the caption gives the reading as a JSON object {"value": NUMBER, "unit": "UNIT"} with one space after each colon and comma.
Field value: {"value": 150, "unit": "°"}
